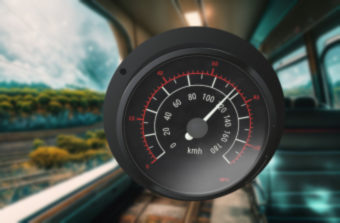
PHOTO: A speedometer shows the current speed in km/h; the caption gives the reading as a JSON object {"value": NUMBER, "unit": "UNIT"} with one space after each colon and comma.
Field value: {"value": 115, "unit": "km/h"}
